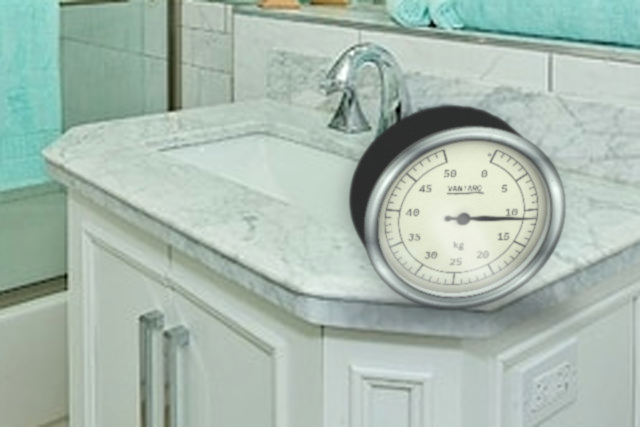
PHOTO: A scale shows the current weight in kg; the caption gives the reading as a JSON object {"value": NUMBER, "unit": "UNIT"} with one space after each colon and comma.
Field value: {"value": 11, "unit": "kg"}
